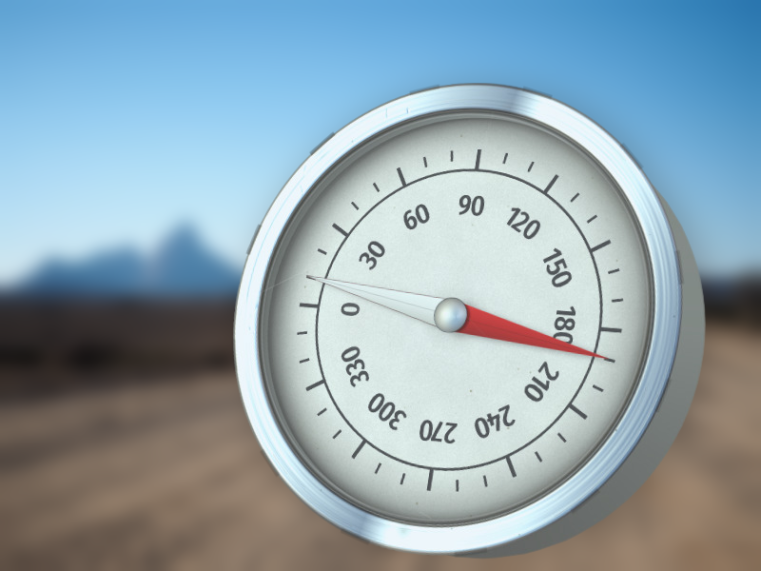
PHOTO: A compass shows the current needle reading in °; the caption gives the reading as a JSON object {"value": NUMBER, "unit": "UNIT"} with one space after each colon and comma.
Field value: {"value": 190, "unit": "°"}
